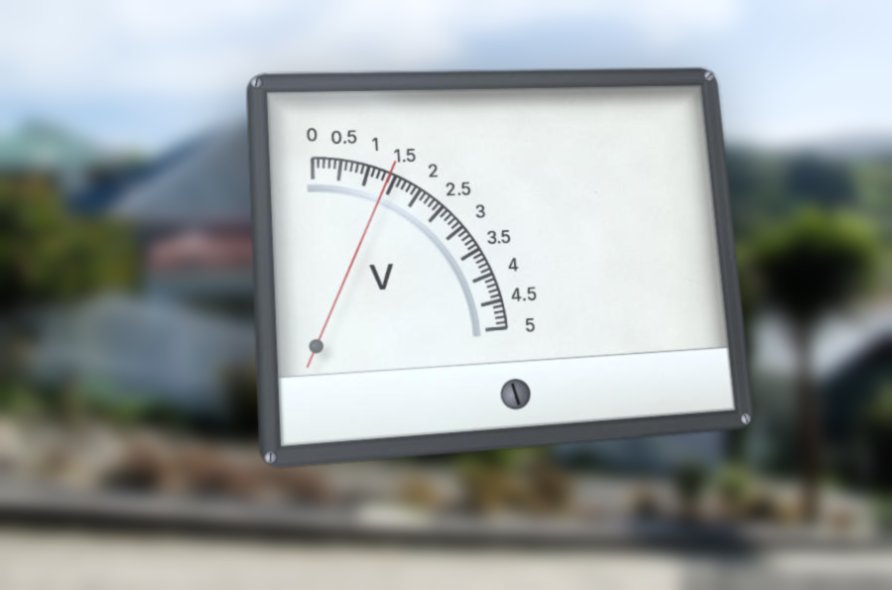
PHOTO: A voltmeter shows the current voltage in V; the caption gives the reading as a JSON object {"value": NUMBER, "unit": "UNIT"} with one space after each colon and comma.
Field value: {"value": 1.4, "unit": "V"}
